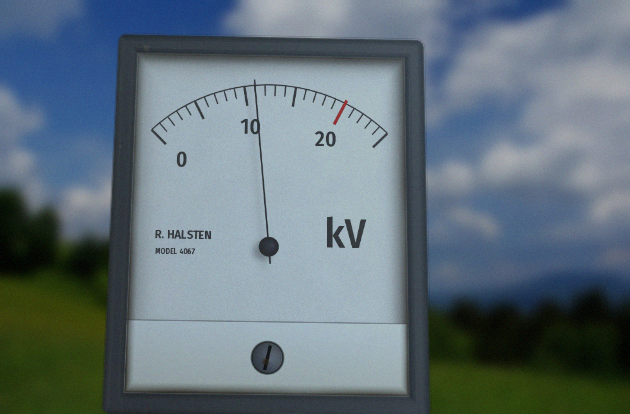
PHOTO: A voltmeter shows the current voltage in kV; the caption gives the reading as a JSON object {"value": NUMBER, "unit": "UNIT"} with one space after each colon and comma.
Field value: {"value": 11, "unit": "kV"}
